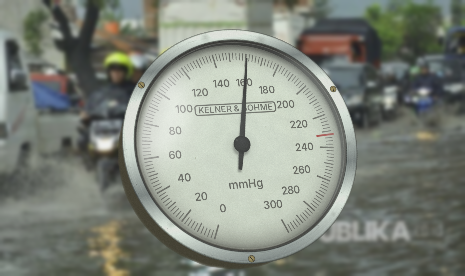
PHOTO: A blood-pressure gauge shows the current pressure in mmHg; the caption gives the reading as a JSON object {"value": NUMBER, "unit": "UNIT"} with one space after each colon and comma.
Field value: {"value": 160, "unit": "mmHg"}
